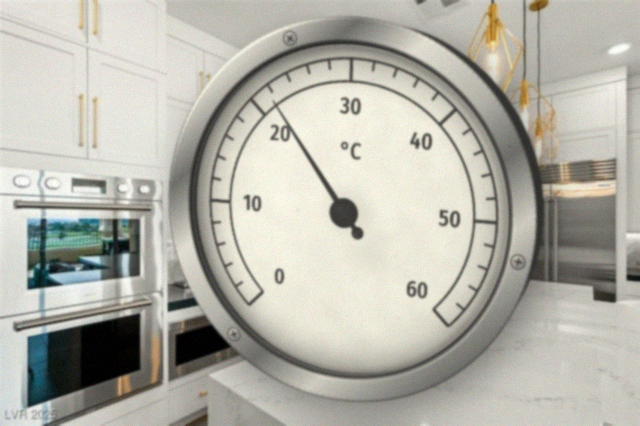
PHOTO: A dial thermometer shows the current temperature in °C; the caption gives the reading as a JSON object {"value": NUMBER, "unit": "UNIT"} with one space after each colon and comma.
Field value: {"value": 22, "unit": "°C"}
